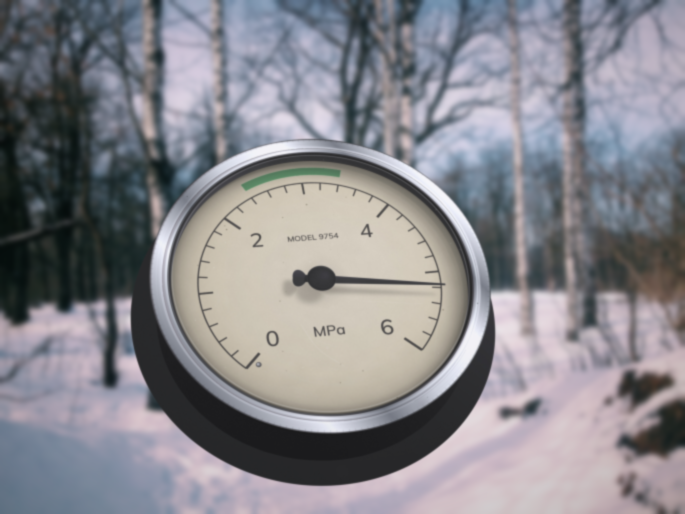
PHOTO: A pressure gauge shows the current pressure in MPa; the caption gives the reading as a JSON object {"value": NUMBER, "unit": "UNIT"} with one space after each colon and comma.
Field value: {"value": 5.2, "unit": "MPa"}
